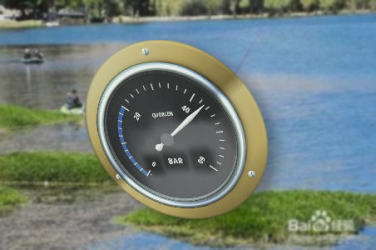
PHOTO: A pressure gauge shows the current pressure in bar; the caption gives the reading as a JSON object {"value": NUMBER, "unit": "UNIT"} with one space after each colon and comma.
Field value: {"value": 43, "unit": "bar"}
